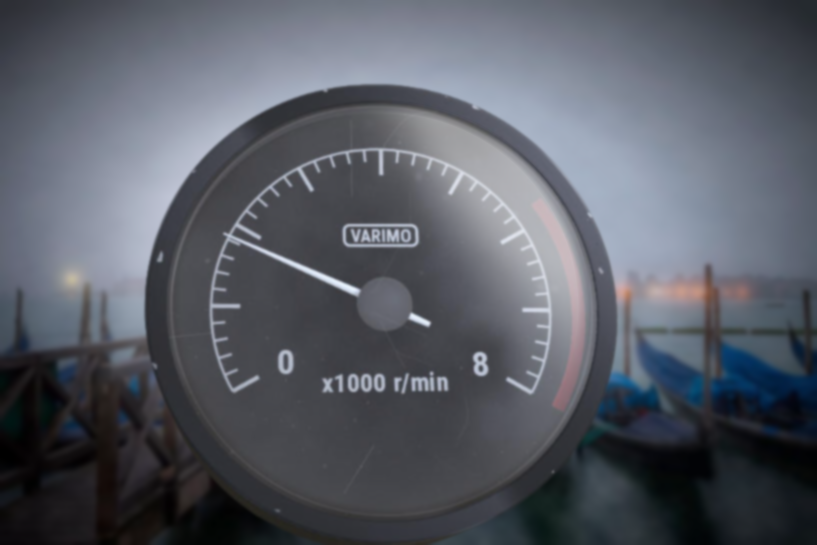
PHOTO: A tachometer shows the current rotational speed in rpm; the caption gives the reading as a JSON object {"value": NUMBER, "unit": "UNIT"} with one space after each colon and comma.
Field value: {"value": 1800, "unit": "rpm"}
